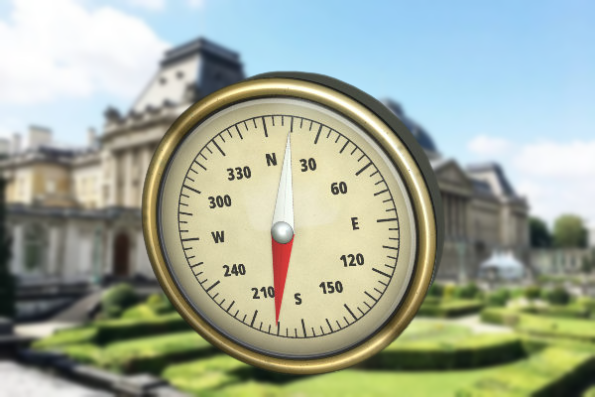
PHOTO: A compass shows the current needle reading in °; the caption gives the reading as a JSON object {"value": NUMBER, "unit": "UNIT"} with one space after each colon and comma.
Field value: {"value": 195, "unit": "°"}
